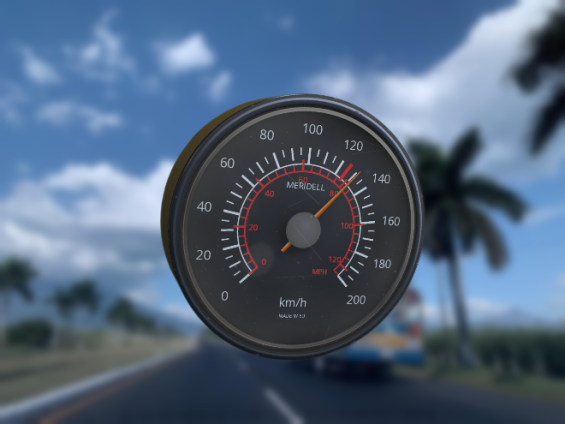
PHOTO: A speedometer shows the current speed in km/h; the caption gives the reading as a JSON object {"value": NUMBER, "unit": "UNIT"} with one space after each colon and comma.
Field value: {"value": 130, "unit": "km/h"}
